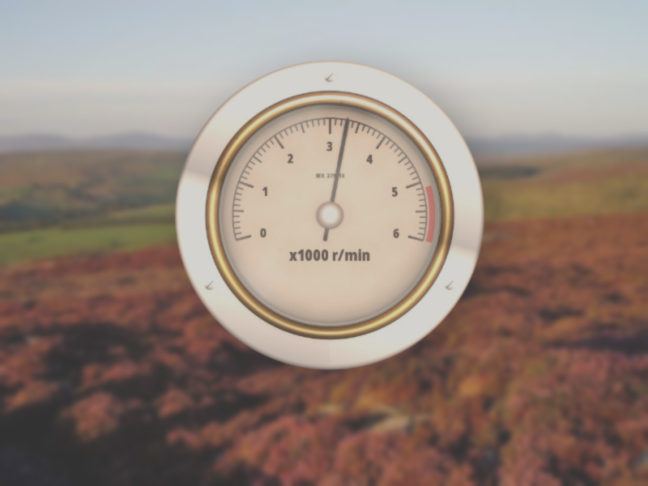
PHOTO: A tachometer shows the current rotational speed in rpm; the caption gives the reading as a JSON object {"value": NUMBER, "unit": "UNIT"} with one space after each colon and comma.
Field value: {"value": 3300, "unit": "rpm"}
